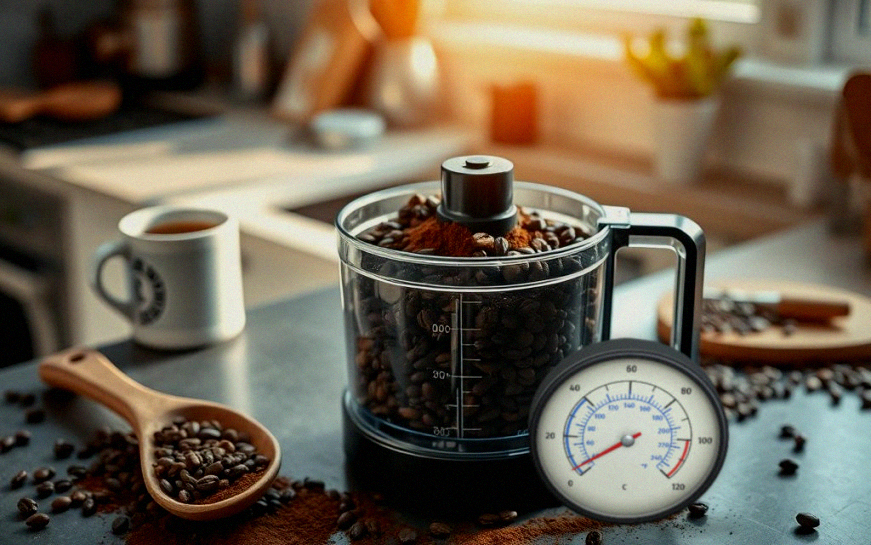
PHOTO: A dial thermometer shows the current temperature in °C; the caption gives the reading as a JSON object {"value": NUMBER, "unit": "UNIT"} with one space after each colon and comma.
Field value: {"value": 5, "unit": "°C"}
